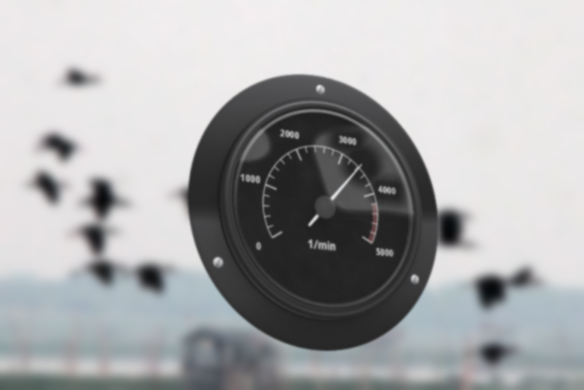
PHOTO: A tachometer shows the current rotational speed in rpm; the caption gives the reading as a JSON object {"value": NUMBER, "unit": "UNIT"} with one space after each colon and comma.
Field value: {"value": 3400, "unit": "rpm"}
